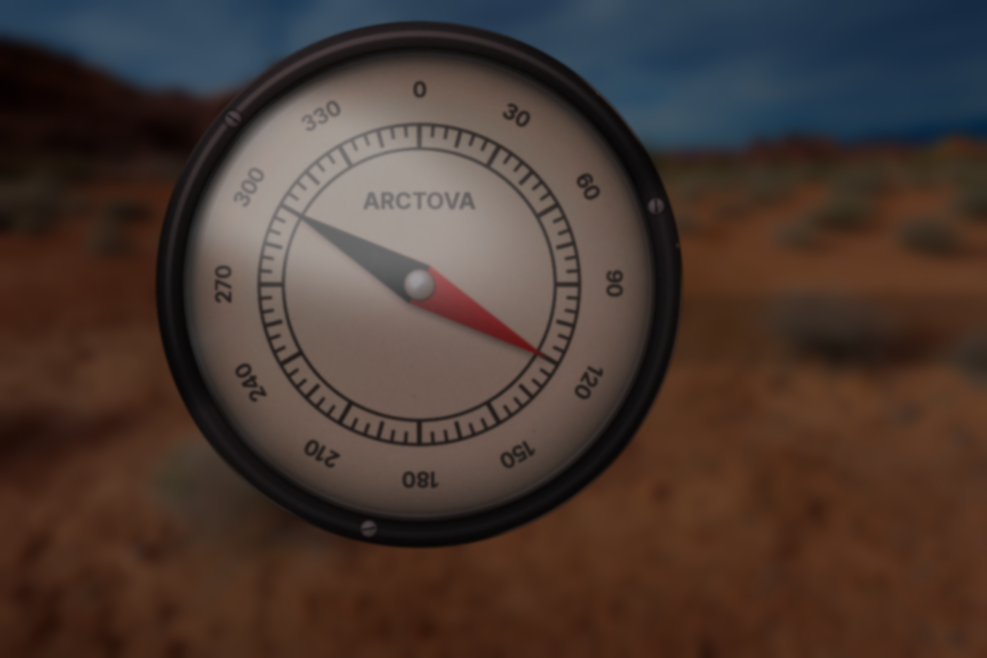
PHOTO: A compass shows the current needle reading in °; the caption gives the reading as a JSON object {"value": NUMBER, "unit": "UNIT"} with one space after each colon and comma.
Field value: {"value": 120, "unit": "°"}
